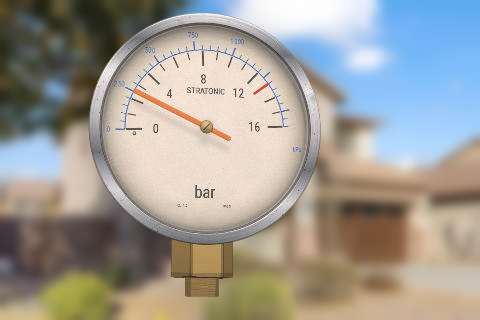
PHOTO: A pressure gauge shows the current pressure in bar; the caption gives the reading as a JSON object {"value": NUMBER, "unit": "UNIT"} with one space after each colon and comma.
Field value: {"value": 2.5, "unit": "bar"}
